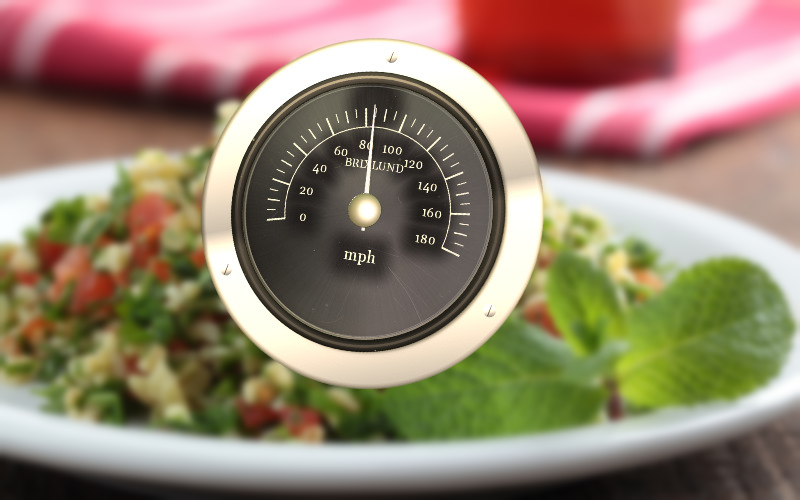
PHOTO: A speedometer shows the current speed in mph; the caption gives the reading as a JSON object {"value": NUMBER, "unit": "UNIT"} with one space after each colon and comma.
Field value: {"value": 85, "unit": "mph"}
